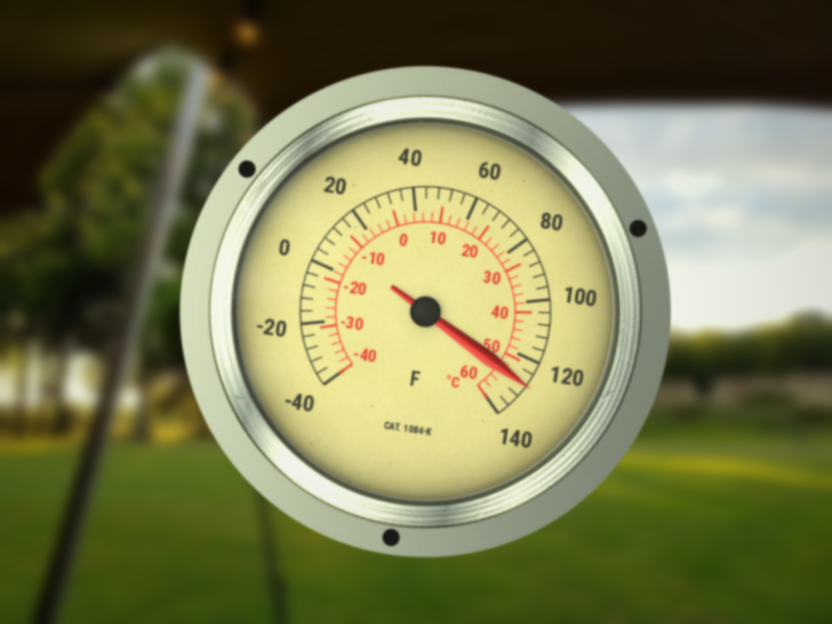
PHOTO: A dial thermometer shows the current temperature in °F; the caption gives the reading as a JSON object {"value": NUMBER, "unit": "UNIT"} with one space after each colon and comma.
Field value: {"value": 128, "unit": "°F"}
